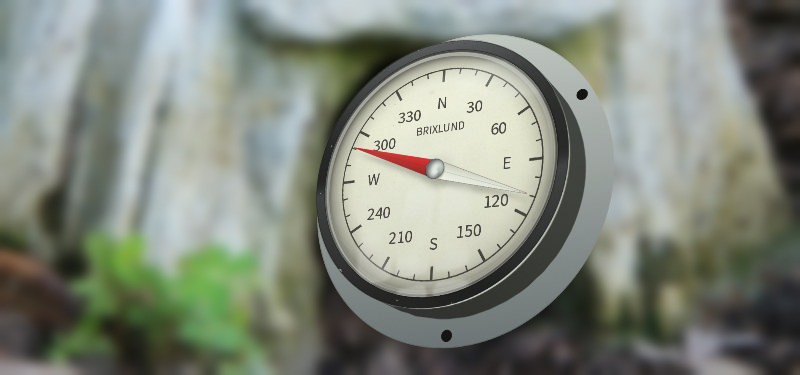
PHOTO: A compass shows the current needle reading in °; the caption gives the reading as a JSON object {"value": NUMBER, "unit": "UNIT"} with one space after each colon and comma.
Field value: {"value": 290, "unit": "°"}
